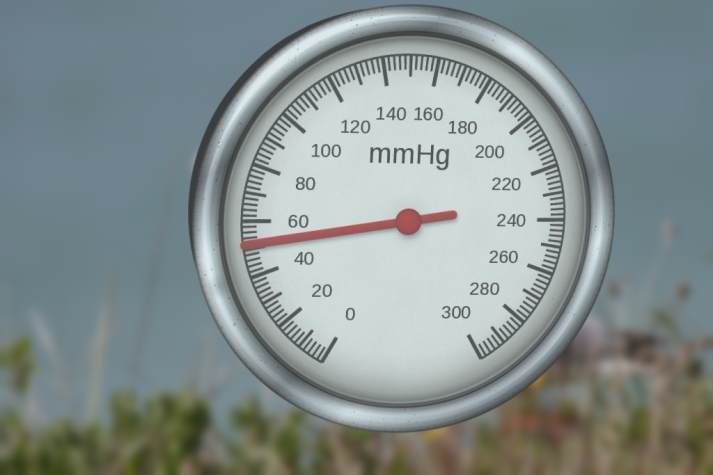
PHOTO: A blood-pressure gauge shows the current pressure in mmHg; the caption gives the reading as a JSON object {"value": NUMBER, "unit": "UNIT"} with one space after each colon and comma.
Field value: {"value": 52, "unit": "mmHg"}
